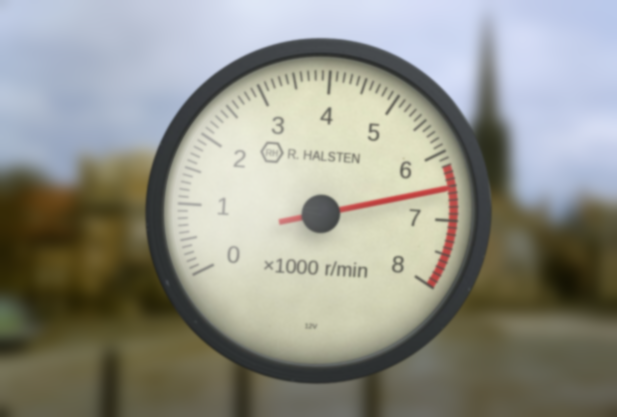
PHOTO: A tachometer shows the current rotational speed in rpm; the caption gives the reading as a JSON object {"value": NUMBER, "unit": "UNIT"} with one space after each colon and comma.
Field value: {"value": 6500, "unit": "rpm"}
